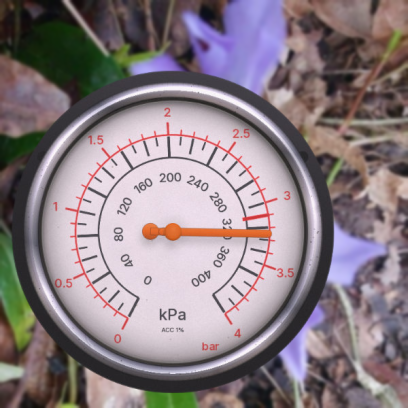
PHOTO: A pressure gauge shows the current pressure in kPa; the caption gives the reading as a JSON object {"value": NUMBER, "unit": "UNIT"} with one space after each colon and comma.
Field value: {"value": 325, "unit": "kPa"}
